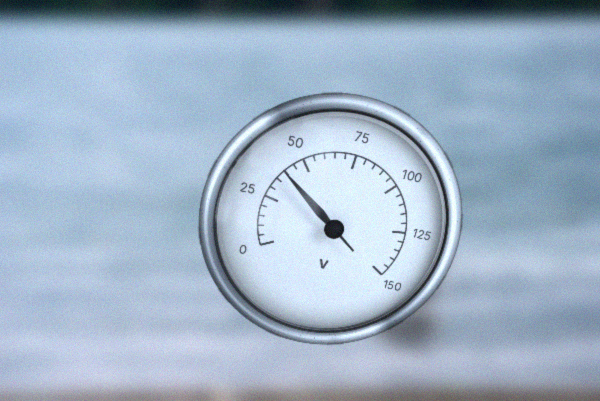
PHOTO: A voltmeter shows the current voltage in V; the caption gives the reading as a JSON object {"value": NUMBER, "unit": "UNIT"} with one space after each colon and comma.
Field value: {"value": 40, "unit": "V"}
